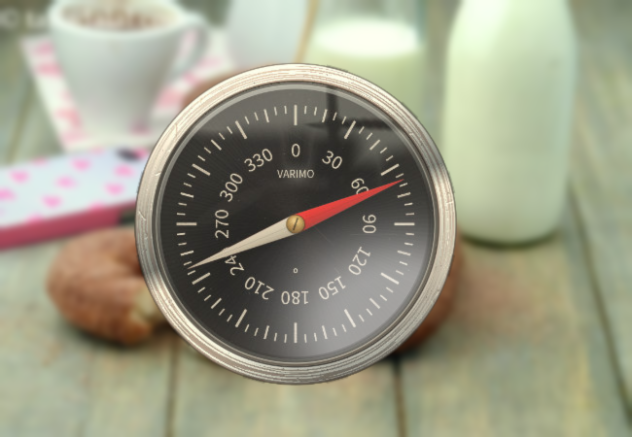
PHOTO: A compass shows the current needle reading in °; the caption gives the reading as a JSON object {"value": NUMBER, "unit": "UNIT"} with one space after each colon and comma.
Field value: {"value": 67.5, "unit": "°"}
